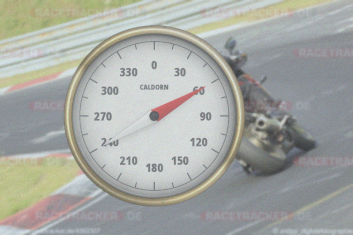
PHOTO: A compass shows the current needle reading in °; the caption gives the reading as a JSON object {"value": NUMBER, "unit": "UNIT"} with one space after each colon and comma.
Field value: {"value": 60, "unit": "°"}
